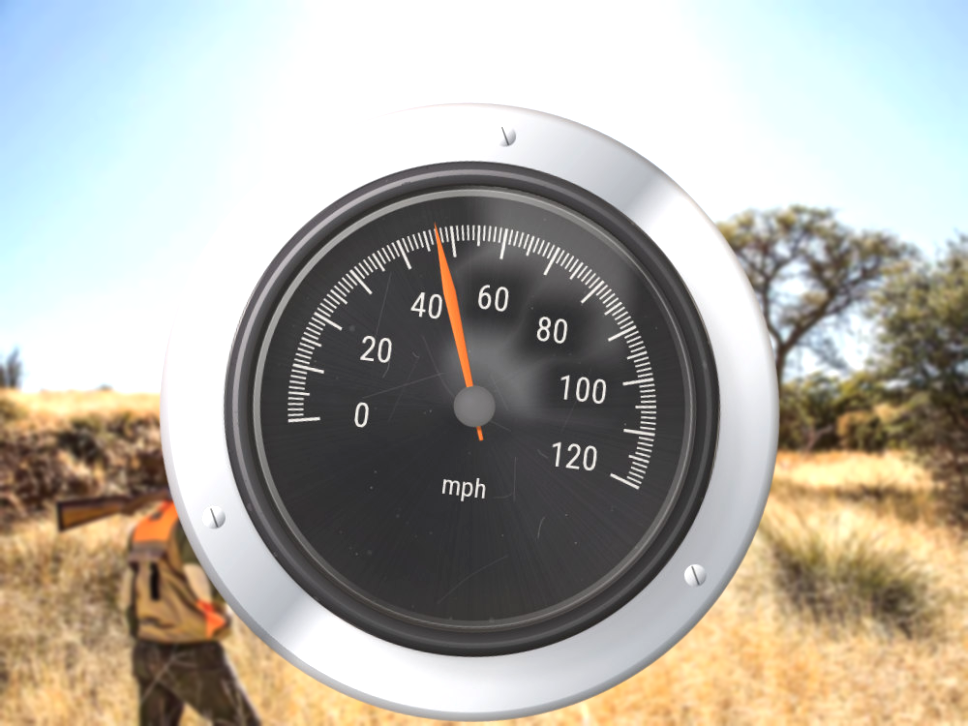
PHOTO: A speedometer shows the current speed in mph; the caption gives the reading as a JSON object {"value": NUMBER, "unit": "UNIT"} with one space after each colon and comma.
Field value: {"value": 47, "unit": "mph"}
